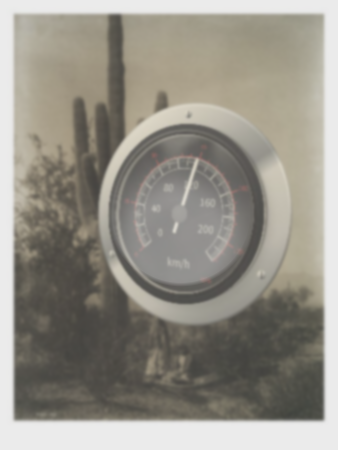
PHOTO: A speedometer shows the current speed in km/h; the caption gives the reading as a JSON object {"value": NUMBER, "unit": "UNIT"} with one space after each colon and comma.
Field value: {"value": 120, "unit": "km/h"}
